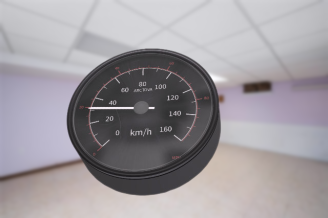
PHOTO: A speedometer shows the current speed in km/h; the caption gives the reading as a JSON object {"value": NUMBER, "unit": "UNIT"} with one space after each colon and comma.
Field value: {"value": 30, "unit": "km/h"}
